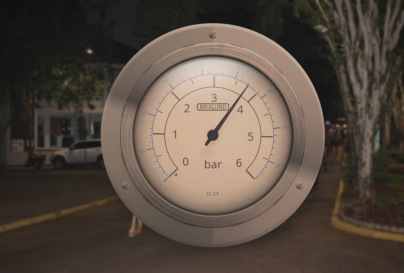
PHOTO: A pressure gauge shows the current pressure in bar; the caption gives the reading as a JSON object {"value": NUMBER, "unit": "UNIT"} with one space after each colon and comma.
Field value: {"value": 3.75, "unit": "bar"}
